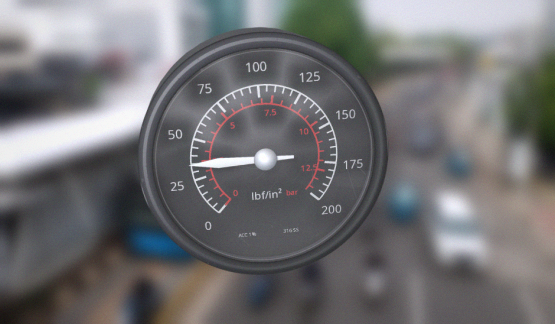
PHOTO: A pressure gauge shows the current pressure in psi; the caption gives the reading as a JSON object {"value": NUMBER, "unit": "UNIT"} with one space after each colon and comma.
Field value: {"value": 35, "unit": "psi"}
